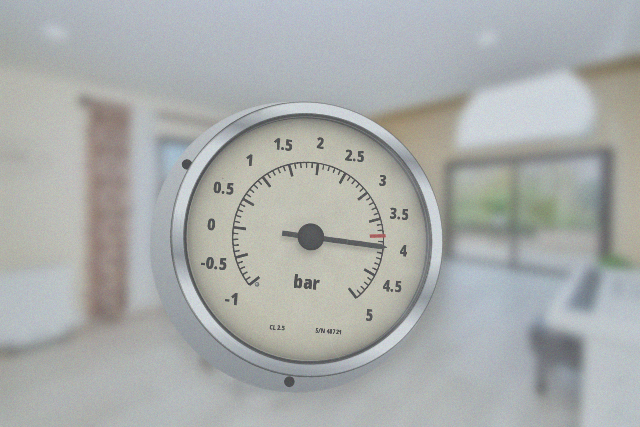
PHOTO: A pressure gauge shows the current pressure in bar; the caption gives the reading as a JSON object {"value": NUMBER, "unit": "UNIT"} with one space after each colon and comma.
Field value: {"value": 4, "unit": "bar"}
